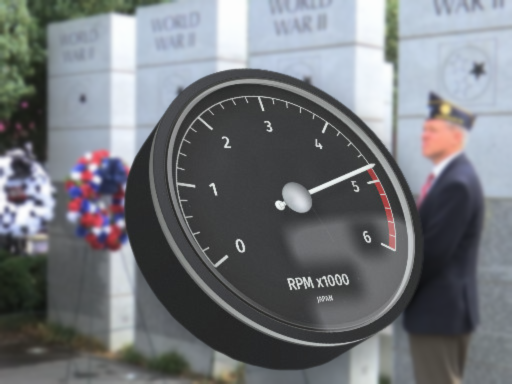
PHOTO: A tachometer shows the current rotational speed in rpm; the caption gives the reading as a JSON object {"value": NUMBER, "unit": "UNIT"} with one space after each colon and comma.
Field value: {"value": 4800, "unit": "rpm"}
